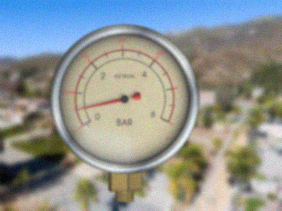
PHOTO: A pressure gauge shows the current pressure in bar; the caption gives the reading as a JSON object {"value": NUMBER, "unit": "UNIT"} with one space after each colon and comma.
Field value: {"value": 0.5, "unit": "bar"}
